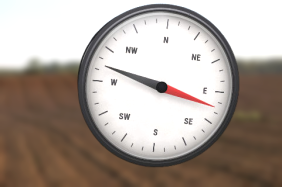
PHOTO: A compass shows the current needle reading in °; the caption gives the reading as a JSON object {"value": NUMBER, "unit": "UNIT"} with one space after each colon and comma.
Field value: {"value": 105, "unit": "°"}
